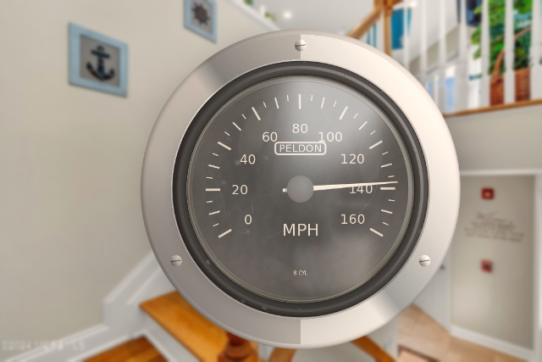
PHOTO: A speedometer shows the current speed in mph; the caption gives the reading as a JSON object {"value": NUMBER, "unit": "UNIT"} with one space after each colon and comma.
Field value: {"value": 137.5, "unit": "mph"}
